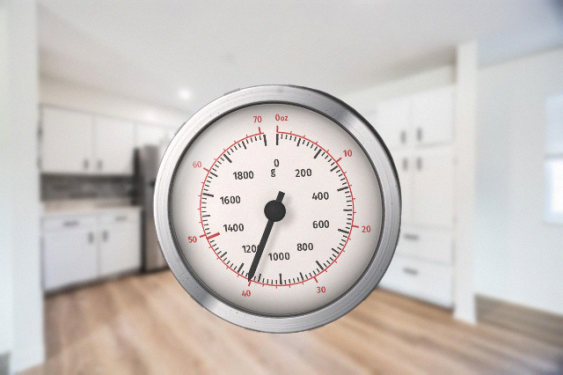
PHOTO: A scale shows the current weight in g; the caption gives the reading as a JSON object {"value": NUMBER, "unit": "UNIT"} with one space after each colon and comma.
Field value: {"value": 1140, "unit": "g"}
